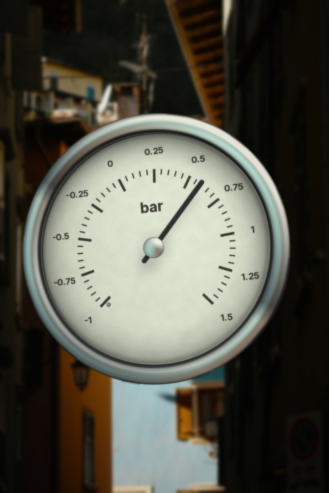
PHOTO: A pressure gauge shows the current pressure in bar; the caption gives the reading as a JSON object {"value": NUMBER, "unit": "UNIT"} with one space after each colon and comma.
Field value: {"value": 0.6, "unit": "bar"}
